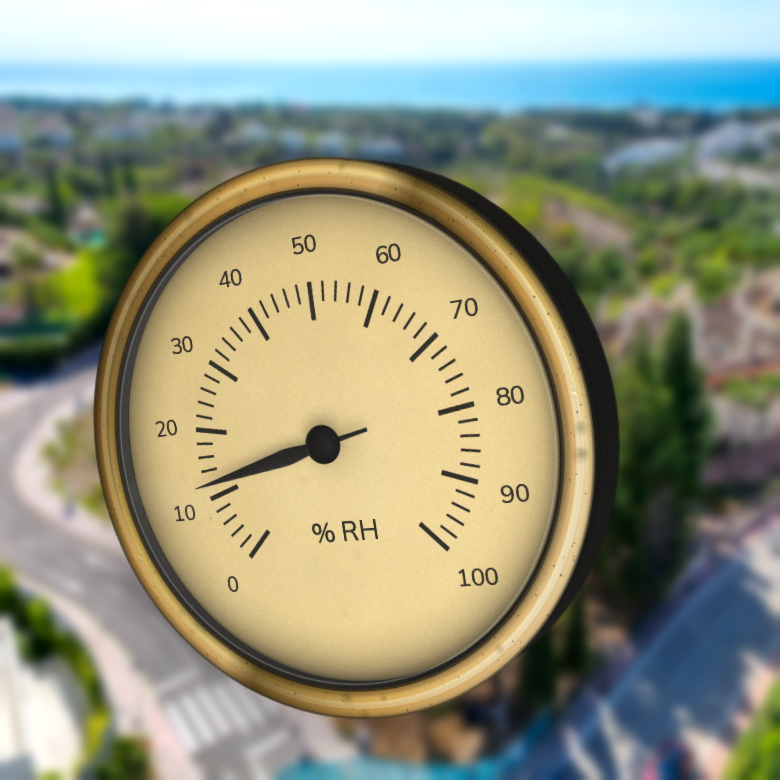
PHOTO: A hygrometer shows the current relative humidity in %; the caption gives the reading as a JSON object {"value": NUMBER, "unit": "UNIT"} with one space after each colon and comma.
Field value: {"value": 12, "unit": "%"}
